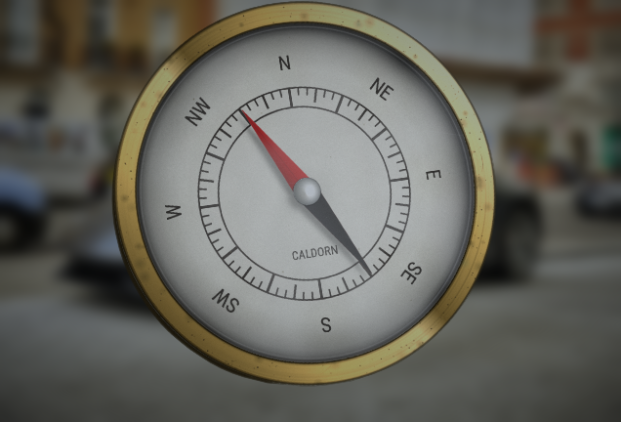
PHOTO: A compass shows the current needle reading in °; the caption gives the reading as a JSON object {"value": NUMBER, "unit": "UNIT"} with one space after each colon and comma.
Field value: {"value": 330, "unit": "°"}
